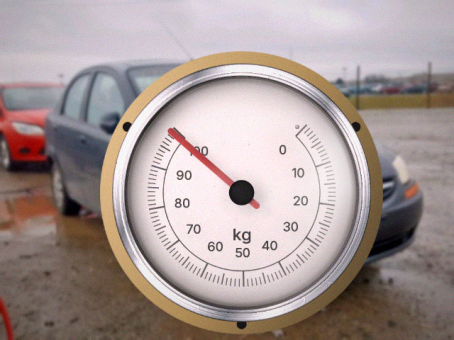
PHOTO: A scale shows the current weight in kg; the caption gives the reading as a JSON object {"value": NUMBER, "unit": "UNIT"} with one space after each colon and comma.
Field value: {"value": 99, "unit": "kg"}
